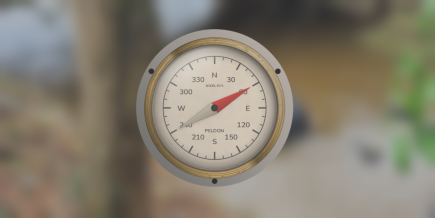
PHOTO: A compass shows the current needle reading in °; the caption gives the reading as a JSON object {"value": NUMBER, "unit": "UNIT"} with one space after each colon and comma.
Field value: {"value": 60, "unit": "°"}
